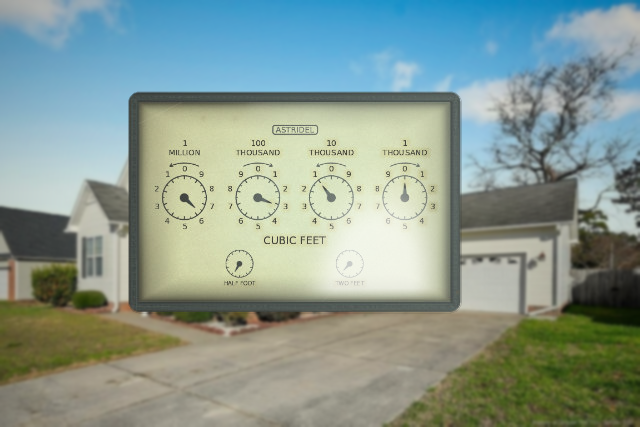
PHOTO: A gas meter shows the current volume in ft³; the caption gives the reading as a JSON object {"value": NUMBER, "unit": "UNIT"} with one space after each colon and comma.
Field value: {"value": 631000, "unit": "ft³"}
